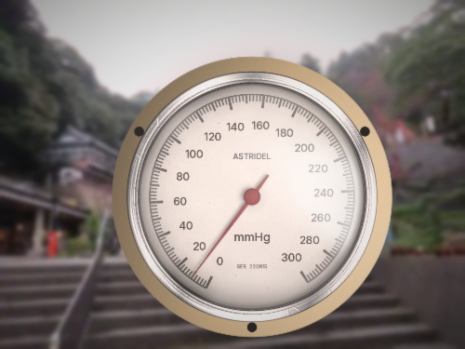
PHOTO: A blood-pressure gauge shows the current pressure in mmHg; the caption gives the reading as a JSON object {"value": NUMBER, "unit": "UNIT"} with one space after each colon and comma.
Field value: {"value": 10, "unit": "mmHg"}
